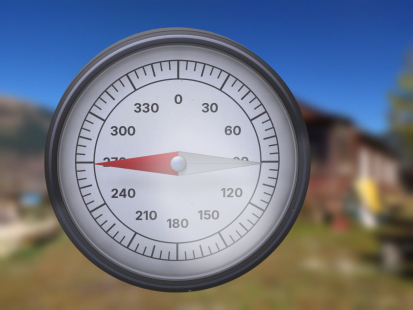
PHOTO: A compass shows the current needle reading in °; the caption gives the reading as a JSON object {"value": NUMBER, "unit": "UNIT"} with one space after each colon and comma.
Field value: {"value": 270, "unit": "°"}
